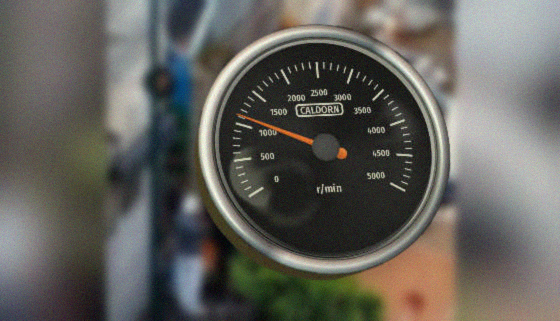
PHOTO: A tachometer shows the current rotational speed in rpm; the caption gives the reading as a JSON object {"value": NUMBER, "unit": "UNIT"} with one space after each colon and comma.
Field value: {"value": 1100, "unit": "rpm"}
